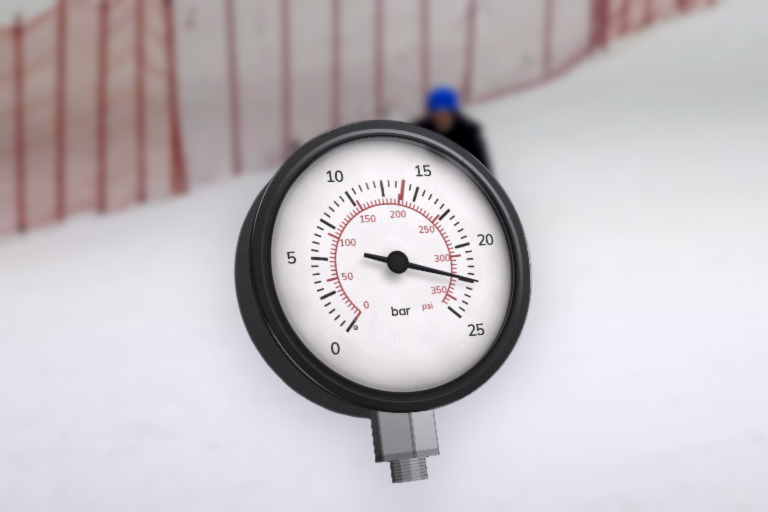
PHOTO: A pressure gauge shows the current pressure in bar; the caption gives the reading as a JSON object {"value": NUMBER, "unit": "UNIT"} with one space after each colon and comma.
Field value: {"value": 22.5, "unit": "bar"}
